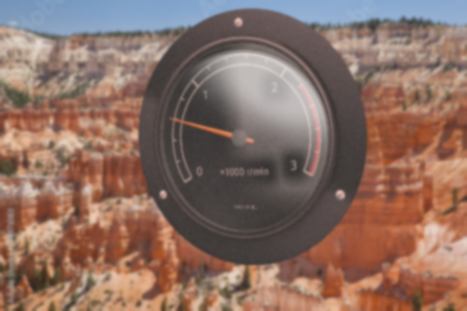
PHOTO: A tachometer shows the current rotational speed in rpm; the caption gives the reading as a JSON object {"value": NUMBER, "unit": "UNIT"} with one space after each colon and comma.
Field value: {"value": 600, "unit": "rpm"}
